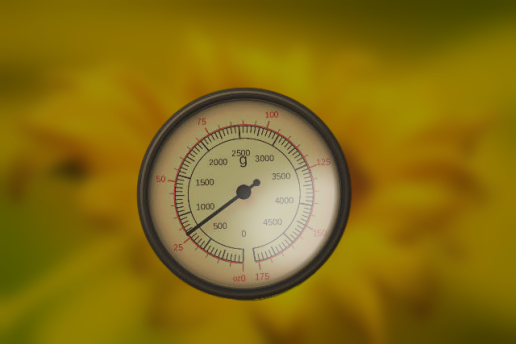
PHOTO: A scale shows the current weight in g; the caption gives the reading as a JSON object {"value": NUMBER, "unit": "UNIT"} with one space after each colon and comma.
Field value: {"value": 750, "unit": "g"}
